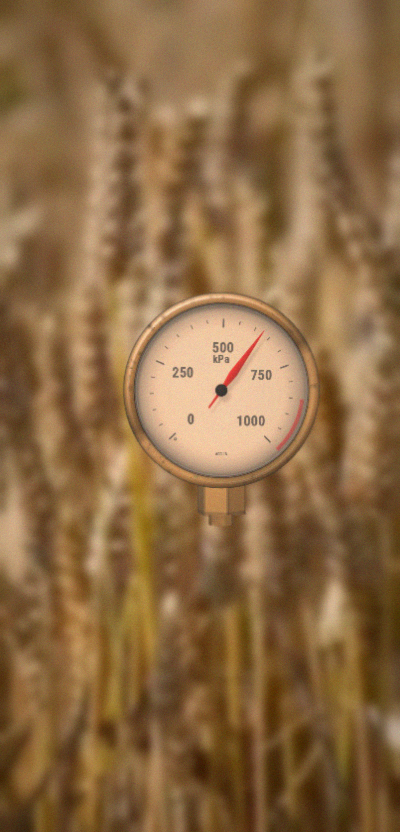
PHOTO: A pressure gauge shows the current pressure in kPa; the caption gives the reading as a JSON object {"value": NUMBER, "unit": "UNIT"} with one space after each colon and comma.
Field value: {"value": 625, "unit": "kPa"}
